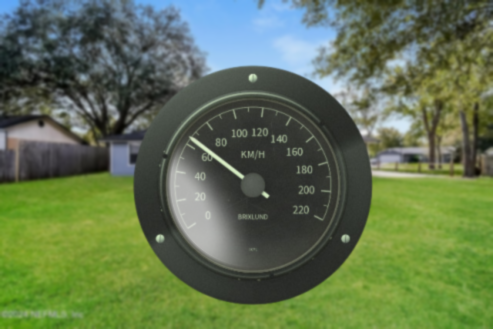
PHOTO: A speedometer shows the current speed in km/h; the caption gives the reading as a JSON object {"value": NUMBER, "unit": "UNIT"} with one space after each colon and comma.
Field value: {"value": 65, "unit": "km/h"}
